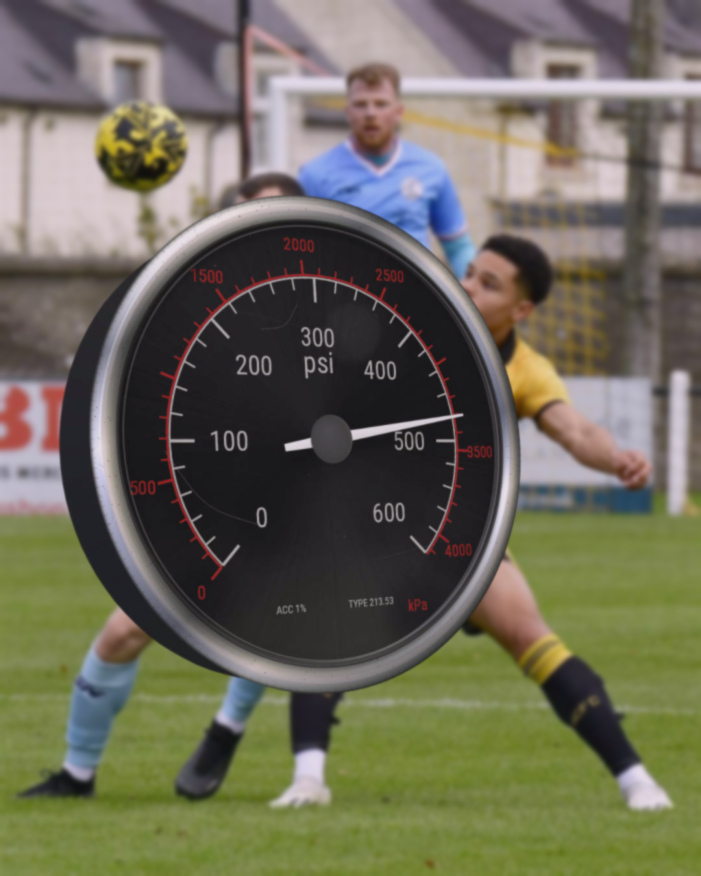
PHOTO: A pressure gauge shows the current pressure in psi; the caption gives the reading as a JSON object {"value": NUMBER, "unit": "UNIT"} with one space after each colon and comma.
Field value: {"value": 480, "unit": "psi"}
